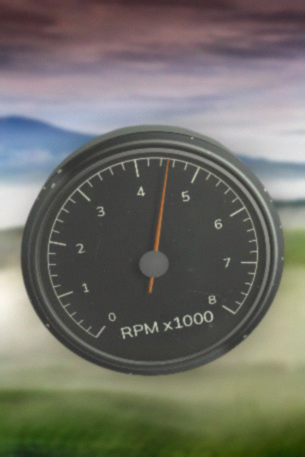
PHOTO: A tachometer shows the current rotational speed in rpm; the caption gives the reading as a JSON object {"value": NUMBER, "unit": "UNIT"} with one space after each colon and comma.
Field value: {"value": 4500, "unit": "rpm"}
